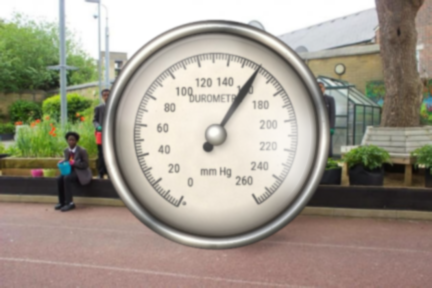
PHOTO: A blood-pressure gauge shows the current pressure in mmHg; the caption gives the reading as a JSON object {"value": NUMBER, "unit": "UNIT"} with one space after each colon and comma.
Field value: {"value": 160, "unit": "mmHg"}
